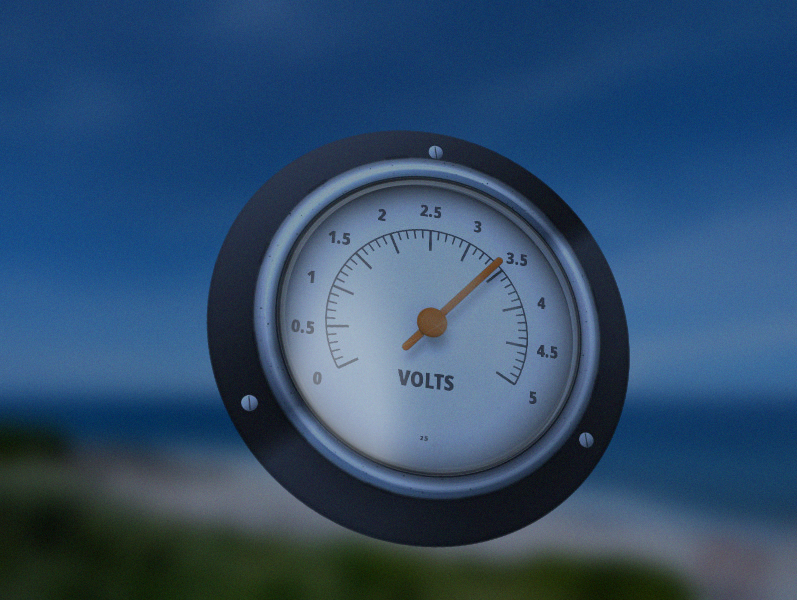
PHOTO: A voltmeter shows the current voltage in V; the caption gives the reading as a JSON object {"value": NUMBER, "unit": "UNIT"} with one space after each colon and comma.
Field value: {"value": 3.4, "unit": "V"}
